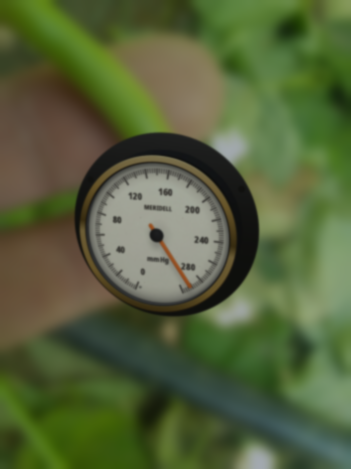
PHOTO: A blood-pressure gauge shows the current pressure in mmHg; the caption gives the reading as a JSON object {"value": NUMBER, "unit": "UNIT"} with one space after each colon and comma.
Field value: {"value": 290, "unit": "mmHg"}
